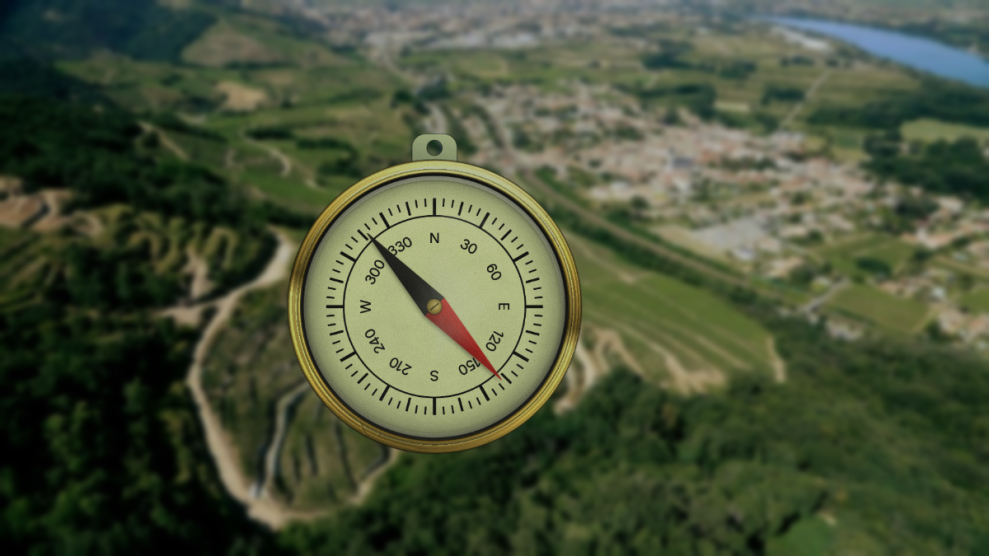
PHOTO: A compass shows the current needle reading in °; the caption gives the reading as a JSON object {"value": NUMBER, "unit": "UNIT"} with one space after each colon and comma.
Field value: {"value": 137.5, "unit": "°"}
